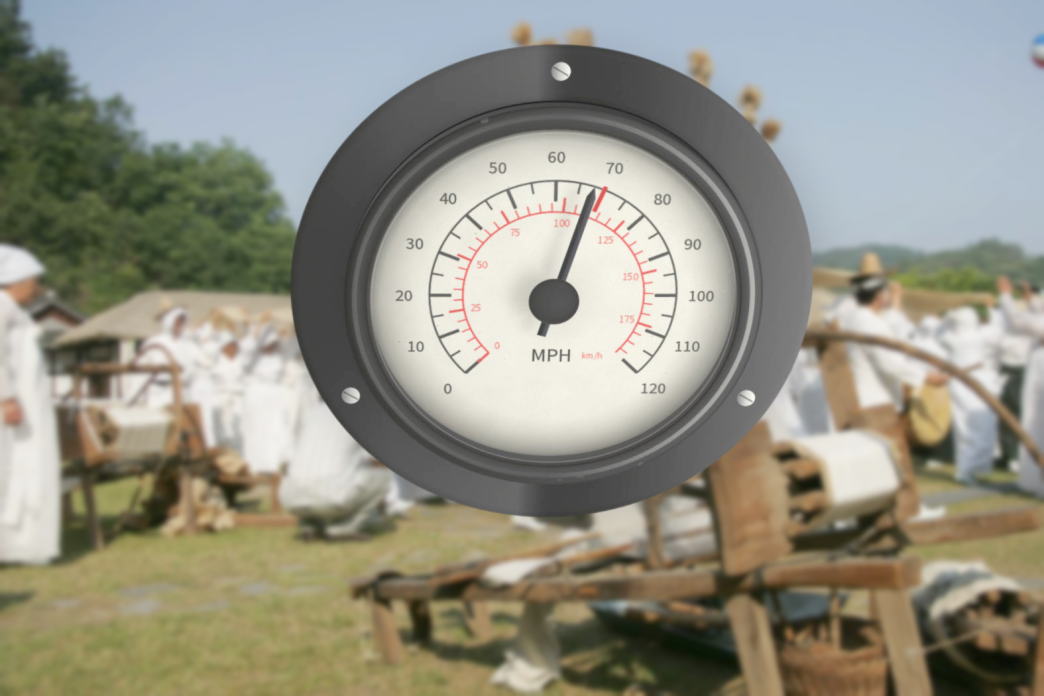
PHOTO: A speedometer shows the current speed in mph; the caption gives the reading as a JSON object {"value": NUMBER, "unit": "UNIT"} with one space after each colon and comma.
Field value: {"value": 67.5, "unit": "mph"}
